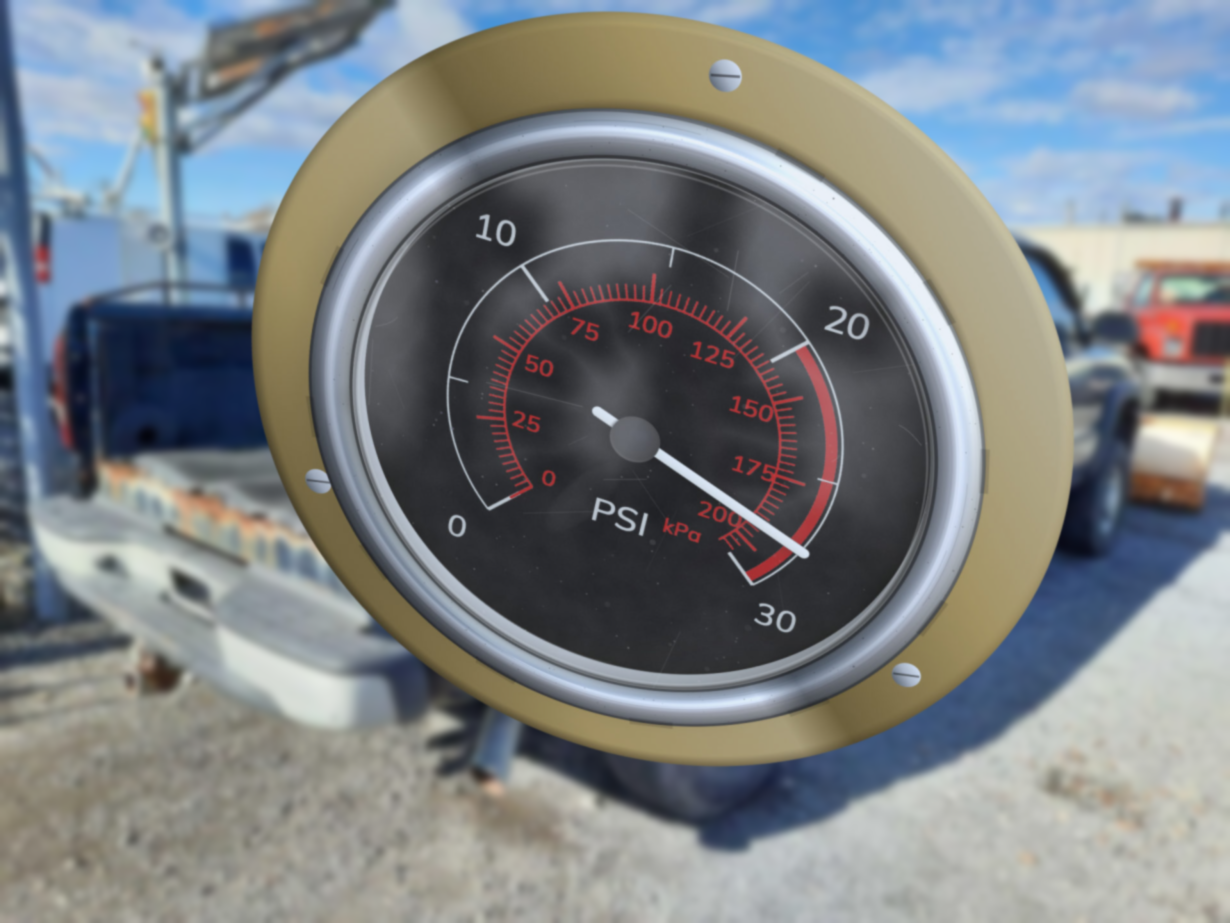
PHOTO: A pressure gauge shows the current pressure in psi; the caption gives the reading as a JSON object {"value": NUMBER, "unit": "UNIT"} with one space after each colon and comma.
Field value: {"value": 27.5, "unit": "psi"}
